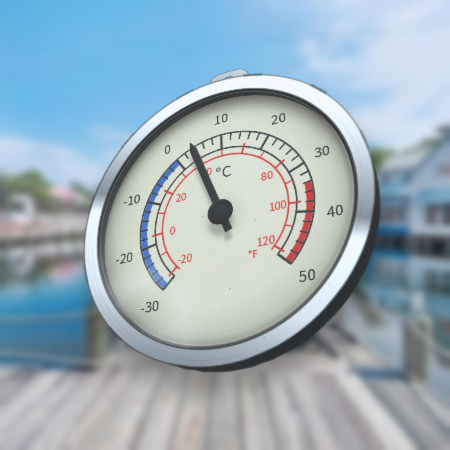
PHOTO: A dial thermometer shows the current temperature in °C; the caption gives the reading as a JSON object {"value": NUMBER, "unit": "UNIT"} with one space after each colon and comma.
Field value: {"value": 4, "unit": "°C"}
